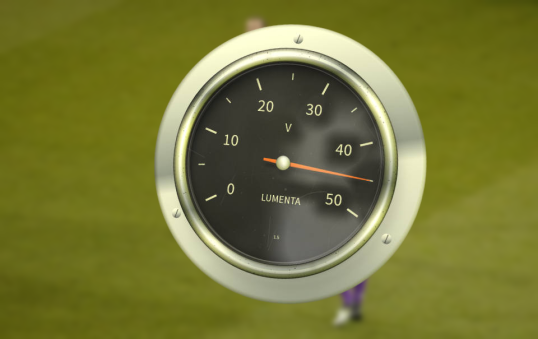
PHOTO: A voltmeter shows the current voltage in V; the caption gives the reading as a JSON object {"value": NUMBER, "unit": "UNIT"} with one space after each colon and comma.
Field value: {"value": 45, "unit": "V"}
